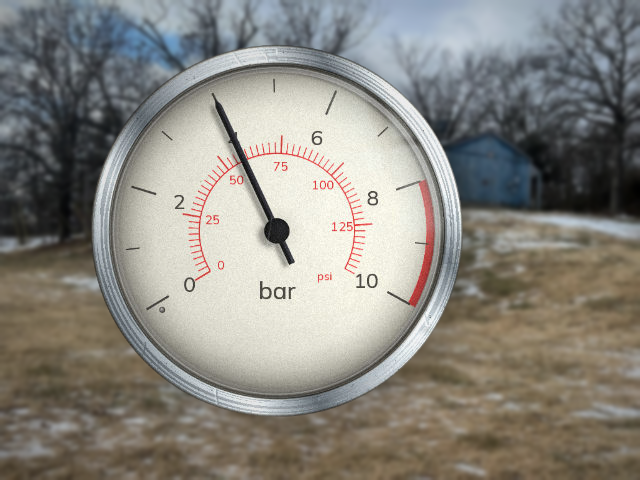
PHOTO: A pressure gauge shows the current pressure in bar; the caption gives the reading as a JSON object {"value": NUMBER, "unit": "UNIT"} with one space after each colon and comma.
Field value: {"value": 4, "unit": "bar"}
